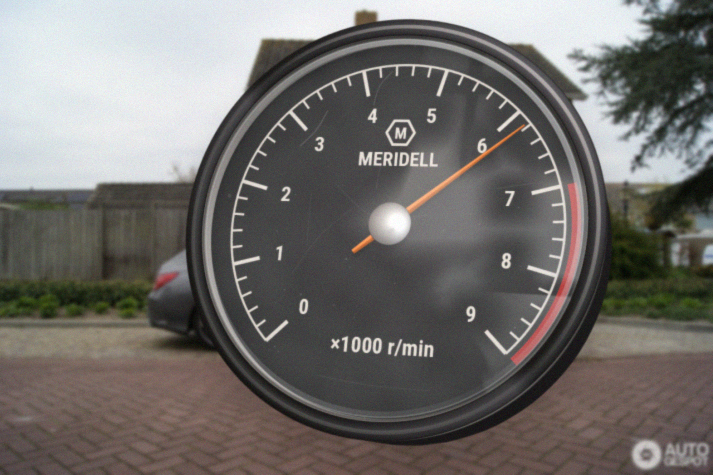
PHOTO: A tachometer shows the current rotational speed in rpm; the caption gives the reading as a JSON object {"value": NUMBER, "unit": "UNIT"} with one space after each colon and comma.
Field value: {"value": 6200, "unit": "rpm"}
